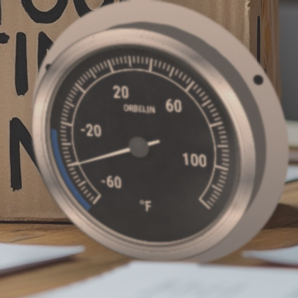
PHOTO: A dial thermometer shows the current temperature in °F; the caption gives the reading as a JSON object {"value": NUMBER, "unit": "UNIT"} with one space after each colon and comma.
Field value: {"value": -40, "unit": "°F"}
